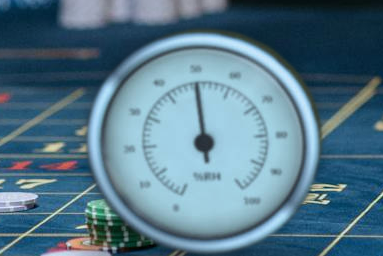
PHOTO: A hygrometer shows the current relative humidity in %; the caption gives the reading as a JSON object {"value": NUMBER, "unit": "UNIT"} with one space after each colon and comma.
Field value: {"value": 50, "unit": "%"}
